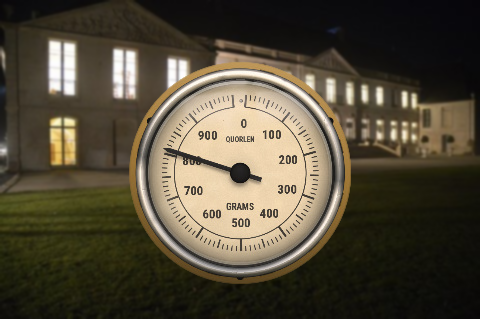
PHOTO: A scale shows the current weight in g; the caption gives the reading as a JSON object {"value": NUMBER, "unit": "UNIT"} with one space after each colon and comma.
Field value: {"value": 810, "unit": "g"}
